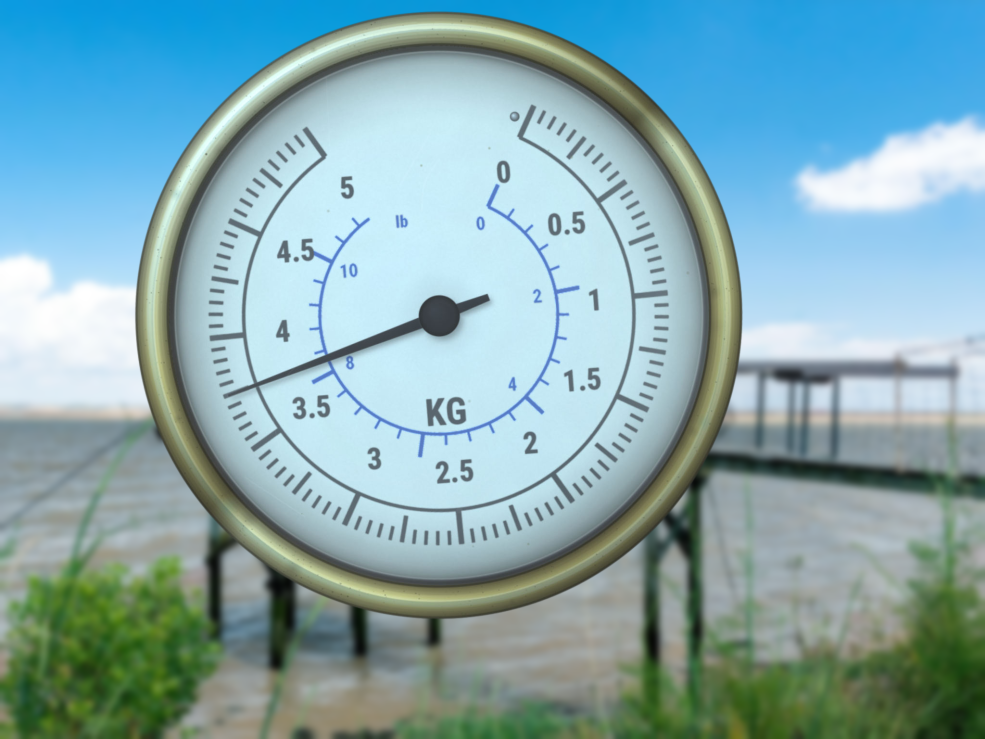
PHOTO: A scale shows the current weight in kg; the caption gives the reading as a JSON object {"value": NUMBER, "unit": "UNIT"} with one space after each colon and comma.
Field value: {"value": 3.75, "unit": "kg"}
